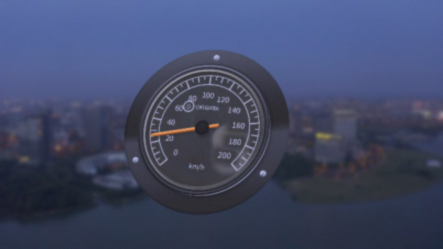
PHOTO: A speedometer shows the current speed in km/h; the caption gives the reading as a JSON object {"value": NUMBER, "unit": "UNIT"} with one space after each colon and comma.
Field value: {"value": 25, "unit": "km/h"}
